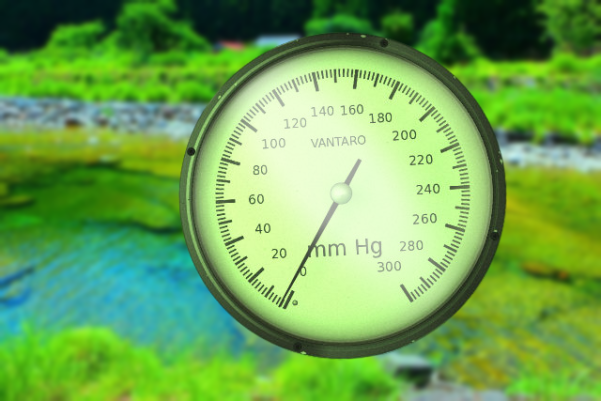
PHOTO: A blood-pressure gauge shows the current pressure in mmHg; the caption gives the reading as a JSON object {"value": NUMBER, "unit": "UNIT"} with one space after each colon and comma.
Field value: {"value": 2, "unit": "mmHg"}
